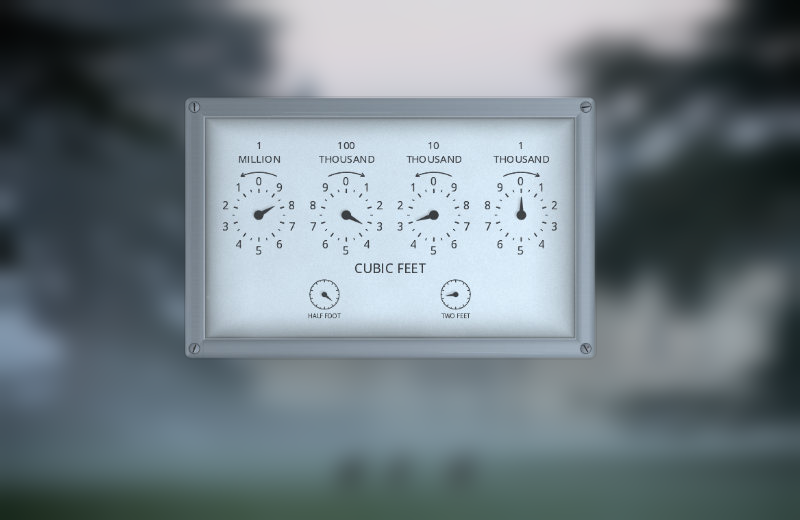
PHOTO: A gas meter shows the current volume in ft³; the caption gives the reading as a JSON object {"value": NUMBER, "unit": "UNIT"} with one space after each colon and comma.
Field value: {"value": 833000, "unit": "ft³"}
